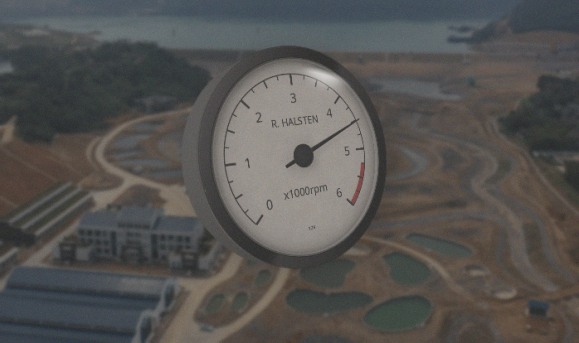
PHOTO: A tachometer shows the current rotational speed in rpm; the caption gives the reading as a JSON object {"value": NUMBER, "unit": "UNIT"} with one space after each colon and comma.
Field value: {"value": 4500, "unit": "rpm"}
